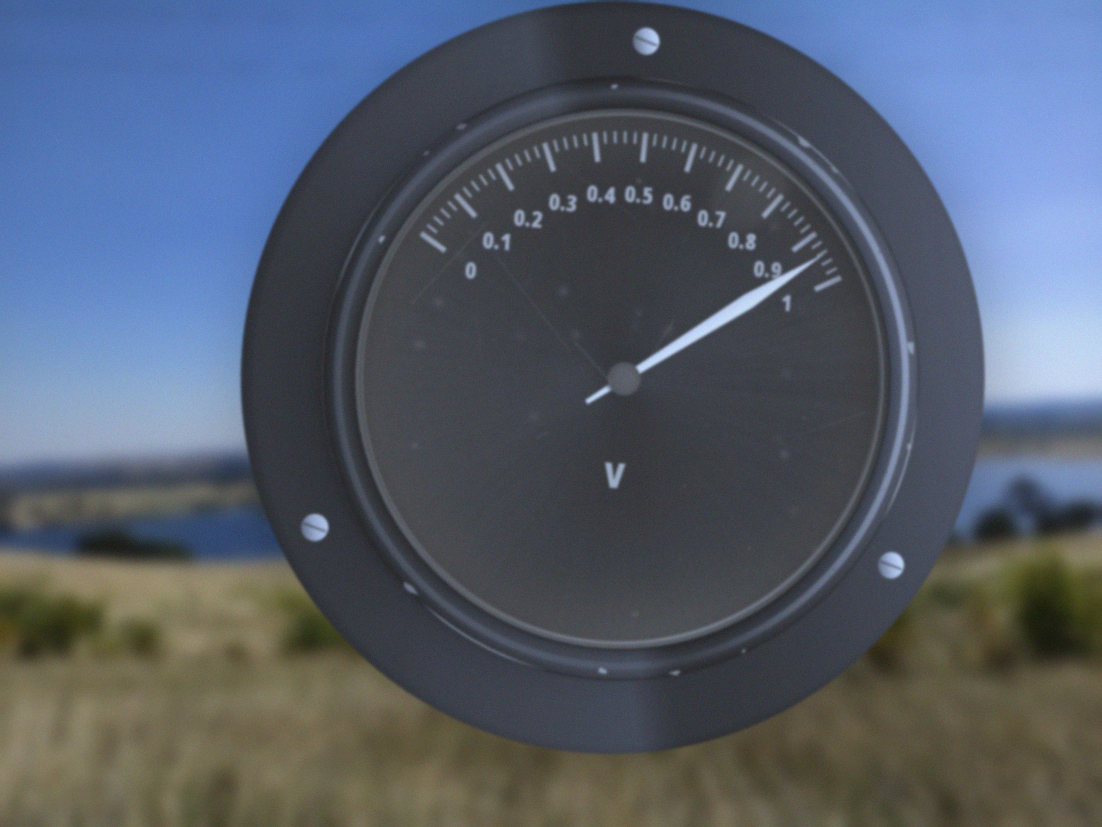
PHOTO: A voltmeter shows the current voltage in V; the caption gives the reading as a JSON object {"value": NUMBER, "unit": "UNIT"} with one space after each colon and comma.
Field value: {"value": 0.94, "unit": "V"}
